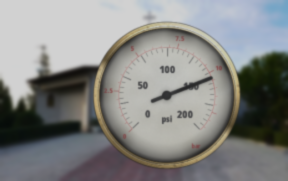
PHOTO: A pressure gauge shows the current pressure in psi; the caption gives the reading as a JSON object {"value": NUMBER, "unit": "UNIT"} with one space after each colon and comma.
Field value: {"value": 150, "unit": "psi"}
